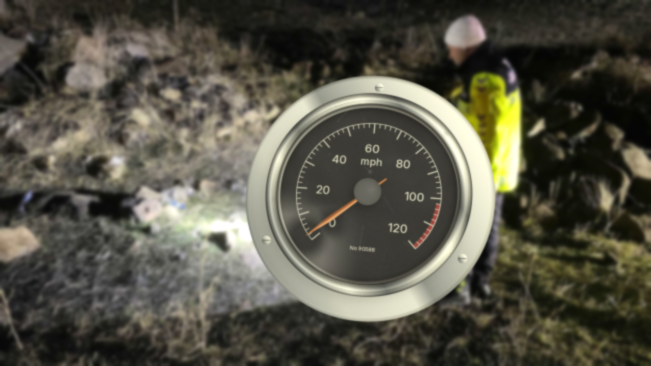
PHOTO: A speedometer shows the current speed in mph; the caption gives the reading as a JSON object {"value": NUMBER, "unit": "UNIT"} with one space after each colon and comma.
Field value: {"value": 2, "unit": "mph"}
